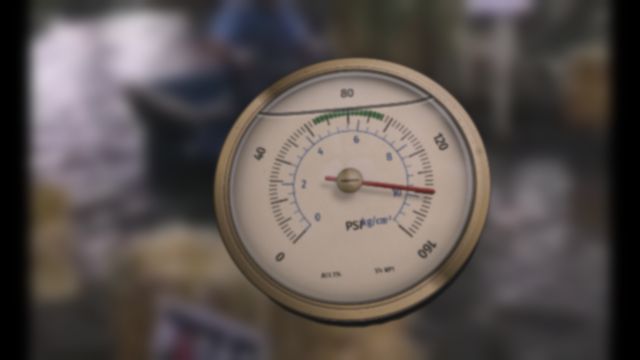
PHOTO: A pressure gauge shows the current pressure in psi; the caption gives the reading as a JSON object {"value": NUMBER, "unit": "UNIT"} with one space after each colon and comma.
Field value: {"value": 140, "unit": "psi"}
